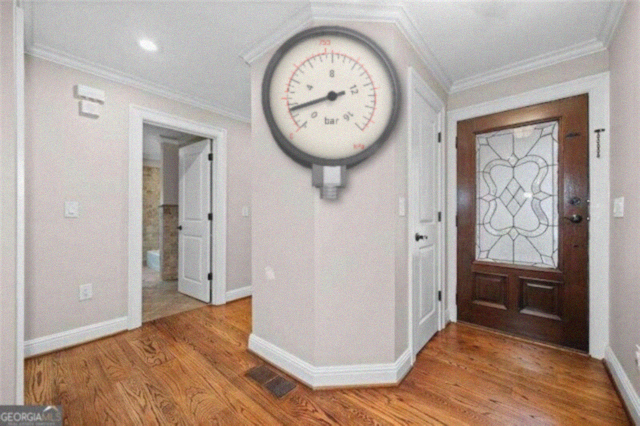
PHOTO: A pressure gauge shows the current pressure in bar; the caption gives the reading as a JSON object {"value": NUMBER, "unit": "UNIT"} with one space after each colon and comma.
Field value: {"value": 1.5, "unit": "bar"}
